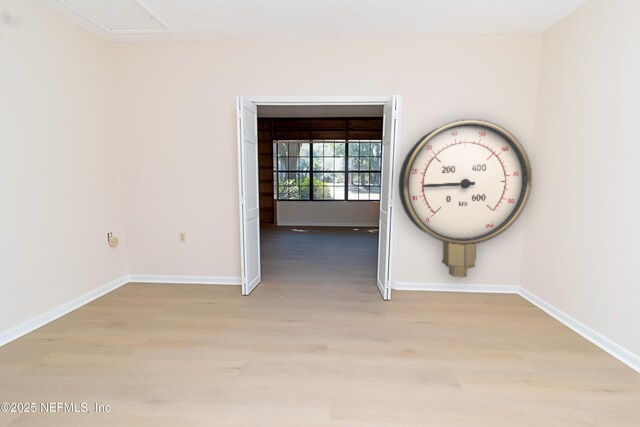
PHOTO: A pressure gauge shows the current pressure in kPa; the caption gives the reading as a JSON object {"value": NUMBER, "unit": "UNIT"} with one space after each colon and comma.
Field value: {"value": 100, "unit": "kPa"}
